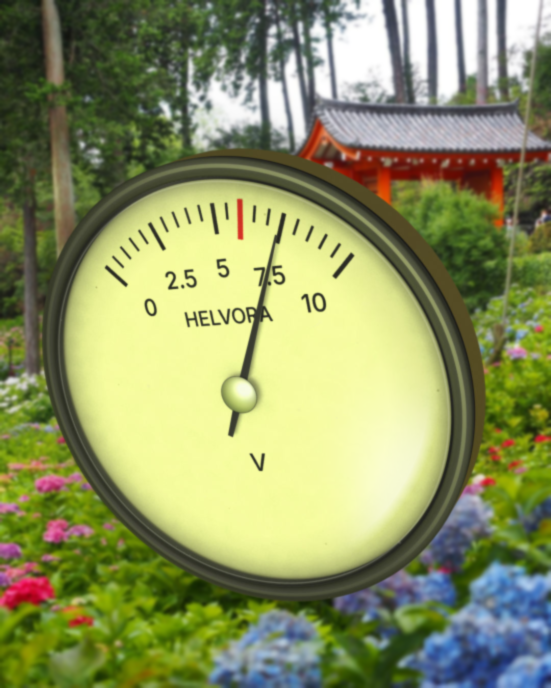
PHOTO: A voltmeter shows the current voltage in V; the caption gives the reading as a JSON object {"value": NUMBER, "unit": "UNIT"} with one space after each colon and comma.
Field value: {"value": 7.5, "unit": "V"}
